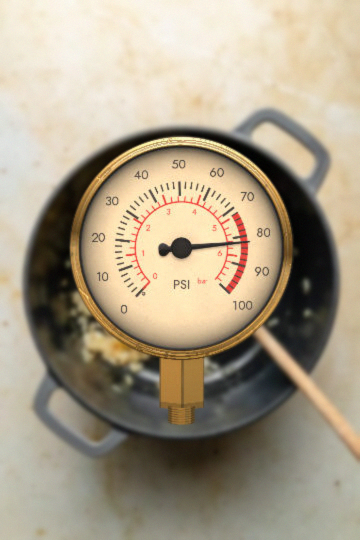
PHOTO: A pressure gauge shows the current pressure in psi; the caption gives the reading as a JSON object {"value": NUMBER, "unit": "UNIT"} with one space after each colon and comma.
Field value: {"value": 82, "unit": "psi"}
